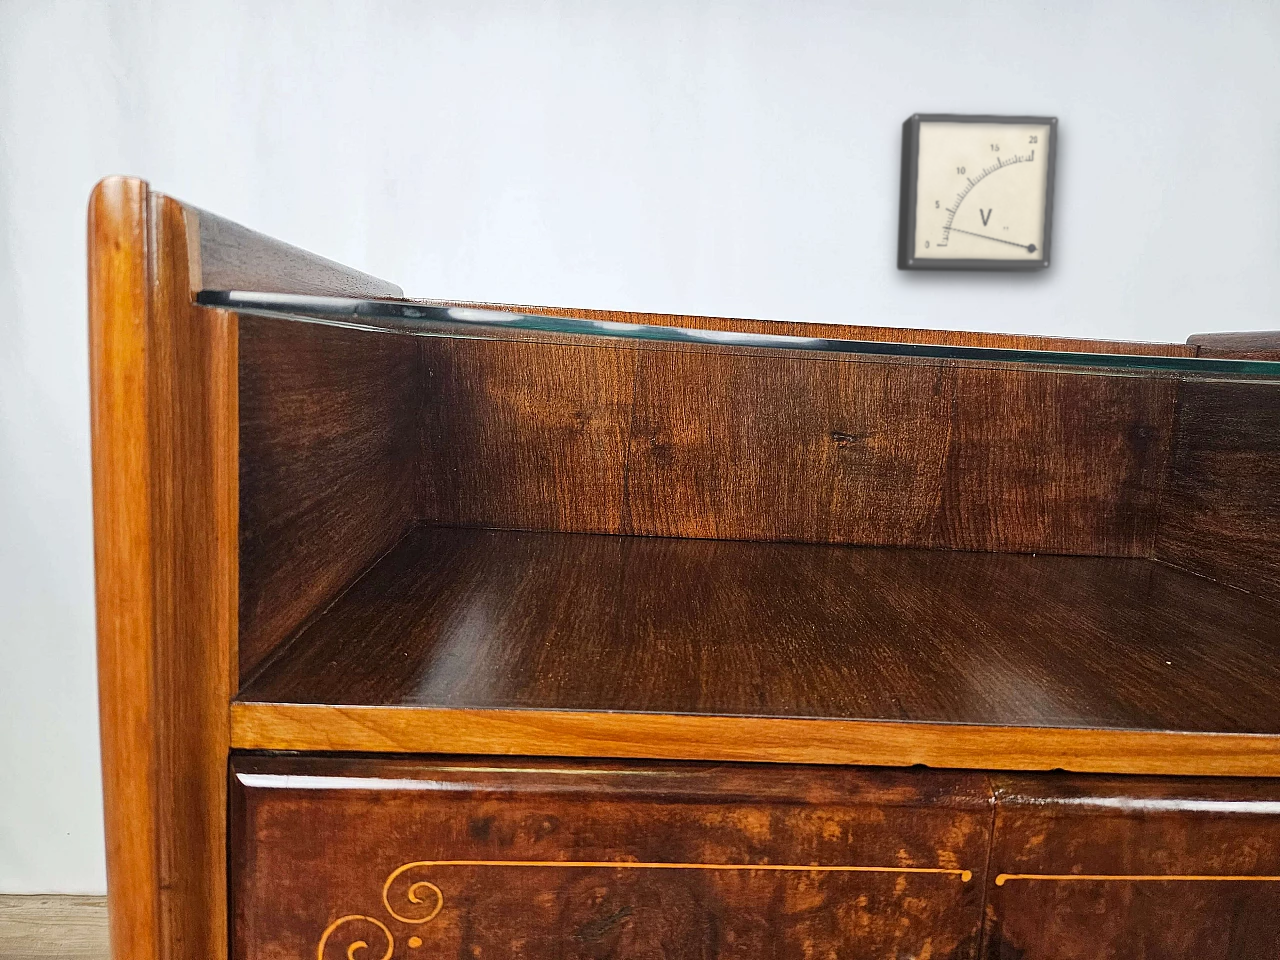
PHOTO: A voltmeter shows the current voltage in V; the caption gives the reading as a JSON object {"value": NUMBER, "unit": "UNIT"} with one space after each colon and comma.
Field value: {"value": 2.5, "unit": "V"}
